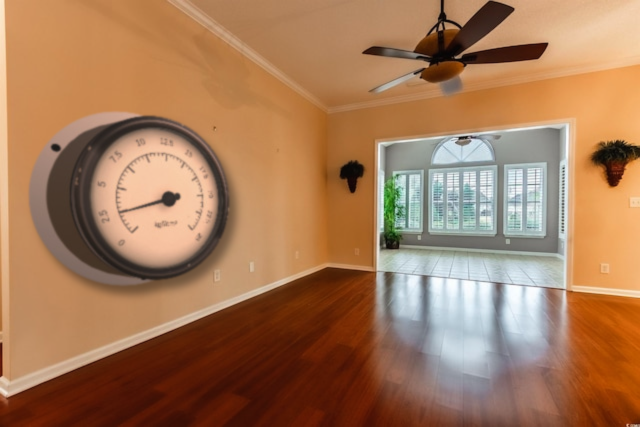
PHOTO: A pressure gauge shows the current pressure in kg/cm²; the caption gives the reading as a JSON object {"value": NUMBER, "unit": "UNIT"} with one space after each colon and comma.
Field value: {"value": 2.5, "unit": "kg/cm²"}
